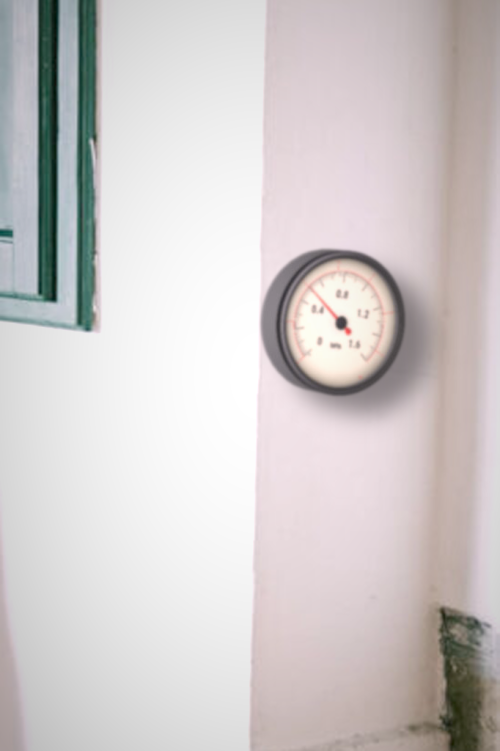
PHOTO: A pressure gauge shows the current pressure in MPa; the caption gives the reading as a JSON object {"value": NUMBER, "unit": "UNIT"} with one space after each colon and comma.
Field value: {"value": 0.5, "unit": "MPa"}
